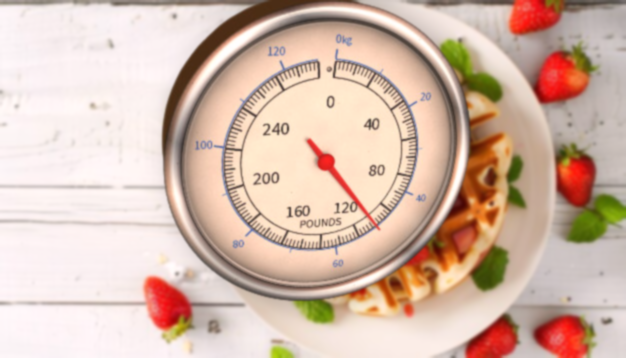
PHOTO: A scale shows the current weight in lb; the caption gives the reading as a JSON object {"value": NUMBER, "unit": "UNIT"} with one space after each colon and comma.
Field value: {"value": 110, "unit": "lb"}
